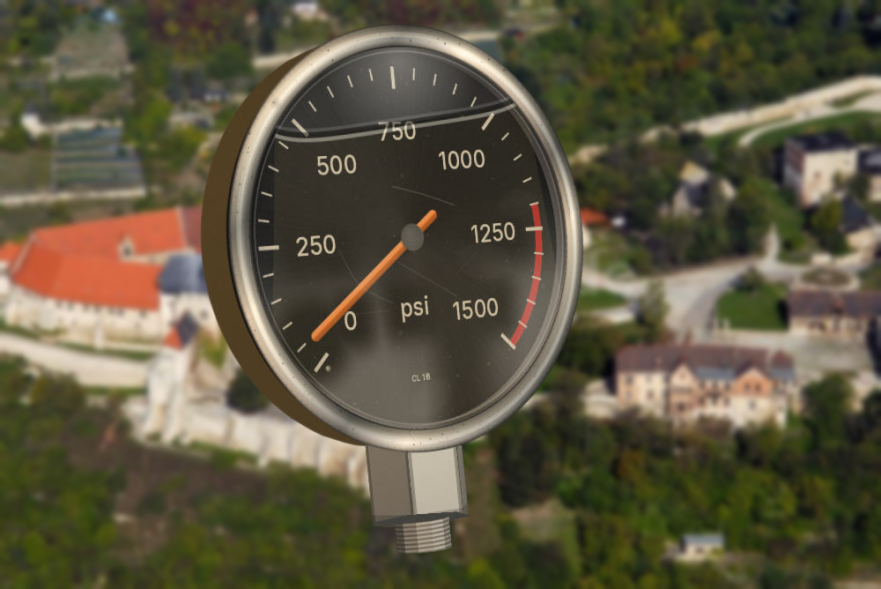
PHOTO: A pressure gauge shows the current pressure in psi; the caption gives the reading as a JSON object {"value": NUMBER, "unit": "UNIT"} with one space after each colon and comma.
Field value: {"value": 50, "unit": "psi"}
